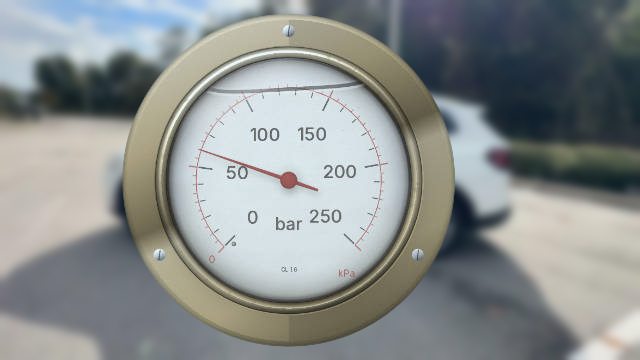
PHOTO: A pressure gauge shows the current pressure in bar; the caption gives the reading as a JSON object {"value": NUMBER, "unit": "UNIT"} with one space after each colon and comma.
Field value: {"value": 60, "unit": "bar"}
